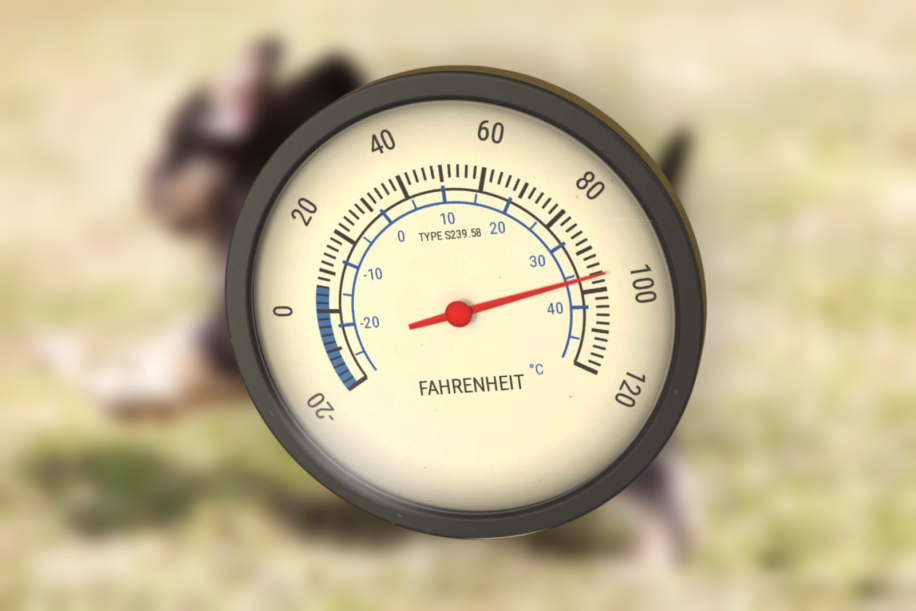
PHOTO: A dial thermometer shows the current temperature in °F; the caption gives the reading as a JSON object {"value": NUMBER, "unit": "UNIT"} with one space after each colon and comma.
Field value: {"value": 96, "unit": "°F"}
